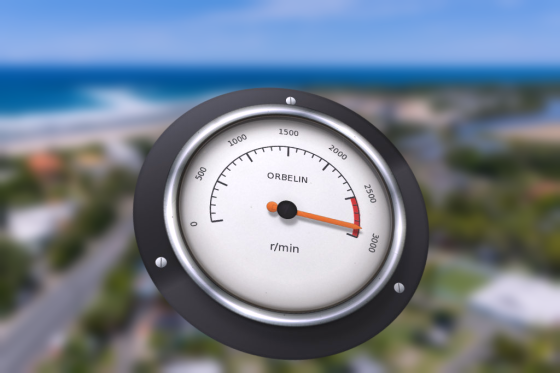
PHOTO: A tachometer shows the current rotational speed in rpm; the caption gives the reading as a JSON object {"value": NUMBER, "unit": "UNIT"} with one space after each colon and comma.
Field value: {"value": 2900, "unit": "rpm"}
